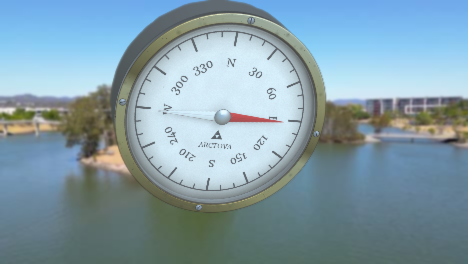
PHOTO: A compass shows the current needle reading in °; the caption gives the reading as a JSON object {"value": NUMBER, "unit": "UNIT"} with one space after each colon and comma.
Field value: {"value": 90, "unit": "°"}
